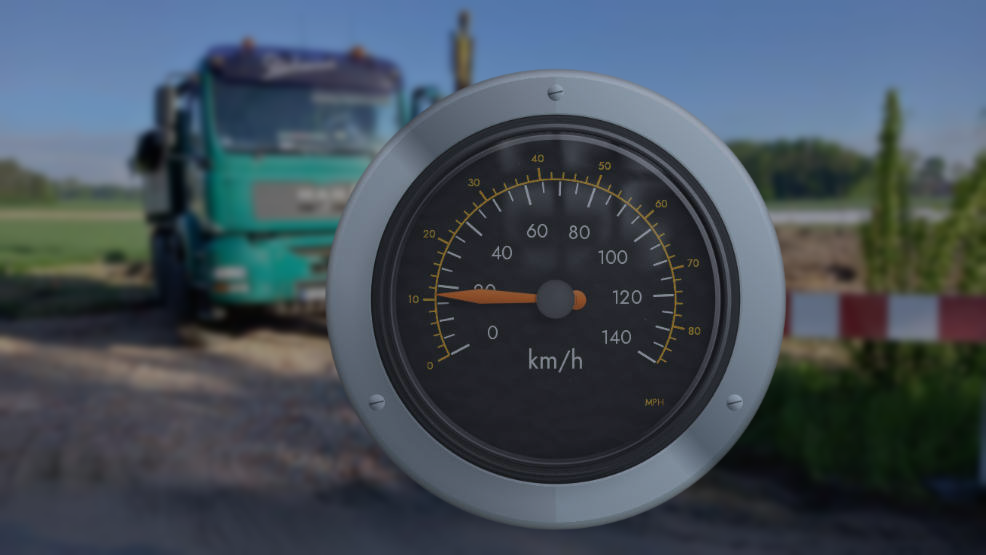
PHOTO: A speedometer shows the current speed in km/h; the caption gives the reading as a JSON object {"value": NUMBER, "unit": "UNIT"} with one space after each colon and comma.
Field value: {"value": 17.5, "unit": "km/h"}
